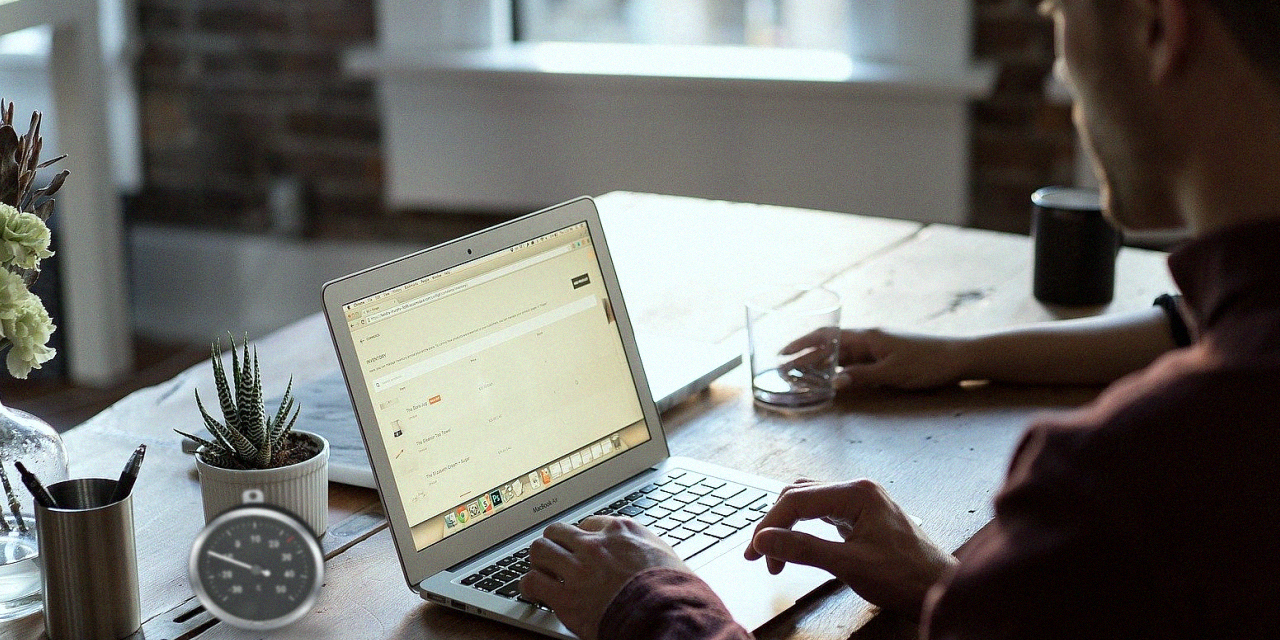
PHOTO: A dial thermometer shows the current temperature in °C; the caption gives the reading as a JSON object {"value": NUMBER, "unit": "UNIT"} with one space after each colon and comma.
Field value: {"value": -10, "unit": "°C"}
